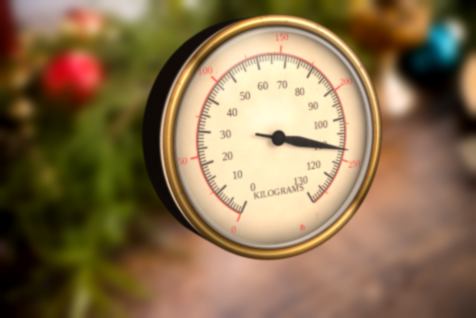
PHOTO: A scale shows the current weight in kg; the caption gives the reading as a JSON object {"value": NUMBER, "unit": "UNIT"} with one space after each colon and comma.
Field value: {"value": 110, "unit": "kg"}
